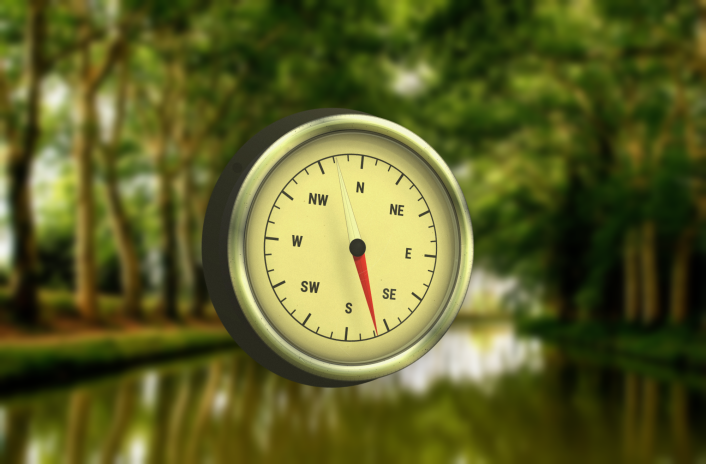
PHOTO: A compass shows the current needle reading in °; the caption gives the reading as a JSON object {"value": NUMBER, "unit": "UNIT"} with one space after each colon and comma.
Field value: {"value": 160, "unit": "°"}
